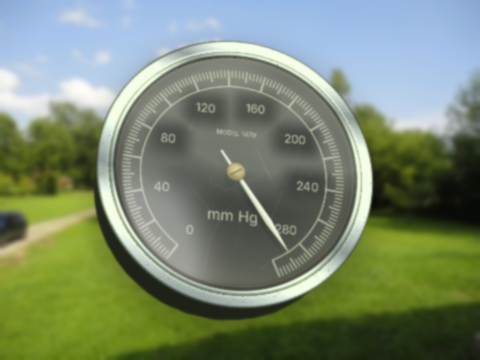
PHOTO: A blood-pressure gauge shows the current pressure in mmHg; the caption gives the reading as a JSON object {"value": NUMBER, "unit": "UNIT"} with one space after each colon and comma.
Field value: {"value": 290, "unit": "mmHg"}
